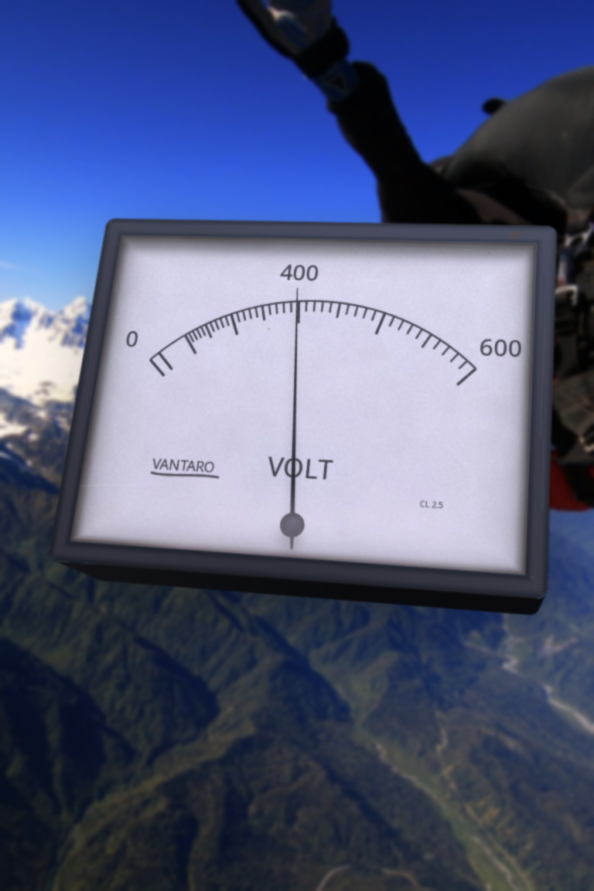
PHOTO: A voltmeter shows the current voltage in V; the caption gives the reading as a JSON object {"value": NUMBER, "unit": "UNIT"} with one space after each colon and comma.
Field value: {"value": 400, "unit": "V"}
